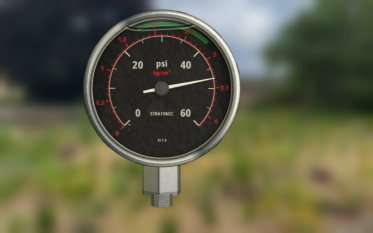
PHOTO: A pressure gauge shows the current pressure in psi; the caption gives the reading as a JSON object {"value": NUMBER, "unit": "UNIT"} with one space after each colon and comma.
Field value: {"value": 47.5, "unit": "psi"}
